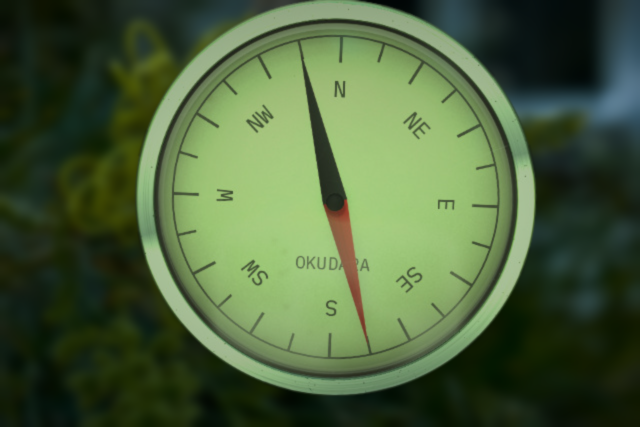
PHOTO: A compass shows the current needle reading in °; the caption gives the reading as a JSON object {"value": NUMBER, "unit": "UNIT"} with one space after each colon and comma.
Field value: {"value": 165, "unit": "°"}
